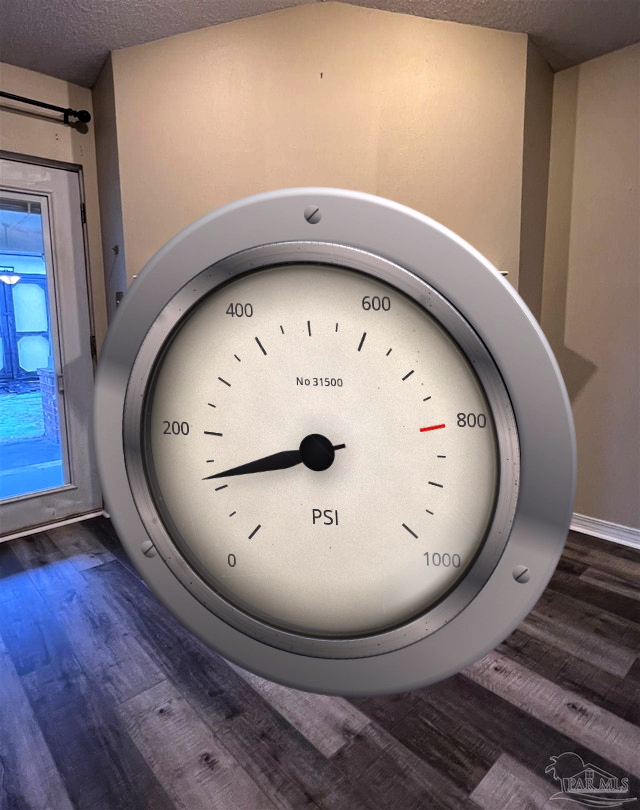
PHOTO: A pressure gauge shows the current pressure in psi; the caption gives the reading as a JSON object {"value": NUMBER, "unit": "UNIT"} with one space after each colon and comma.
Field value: {"value": 125, "unit": "psi"}
